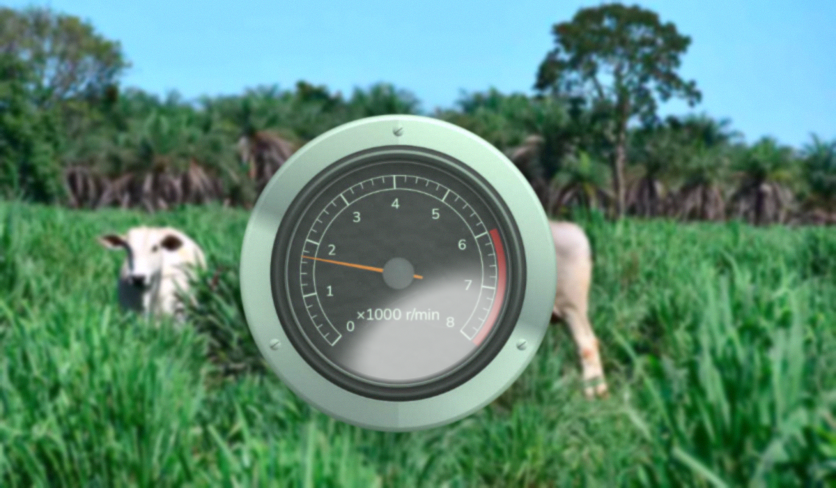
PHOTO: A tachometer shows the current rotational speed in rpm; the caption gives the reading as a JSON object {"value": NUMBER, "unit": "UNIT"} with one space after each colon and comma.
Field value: {"value": 1700, "unit": "rpm"}
